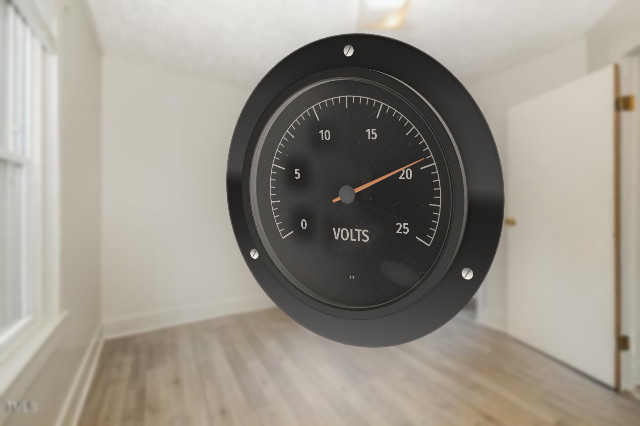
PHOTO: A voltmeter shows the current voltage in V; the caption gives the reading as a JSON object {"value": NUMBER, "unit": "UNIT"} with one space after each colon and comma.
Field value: {"value": 19.5, "unit": "V"}
